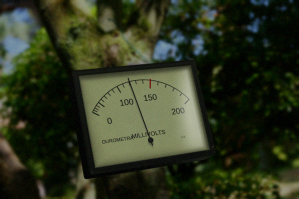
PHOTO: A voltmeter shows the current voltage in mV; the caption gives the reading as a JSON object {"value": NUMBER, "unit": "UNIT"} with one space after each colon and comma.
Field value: {"value": 120, "unit": "mV"}
